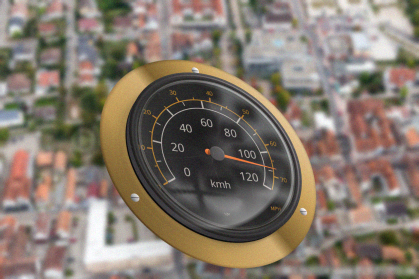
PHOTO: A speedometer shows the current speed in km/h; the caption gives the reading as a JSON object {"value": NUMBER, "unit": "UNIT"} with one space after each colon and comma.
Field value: {"value": 110, "unit": "km/h"}
